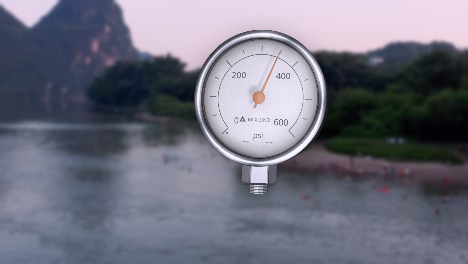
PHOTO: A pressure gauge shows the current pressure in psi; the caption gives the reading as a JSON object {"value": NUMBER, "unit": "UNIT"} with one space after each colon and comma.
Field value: {"value": 350, "unit": "psi"}
